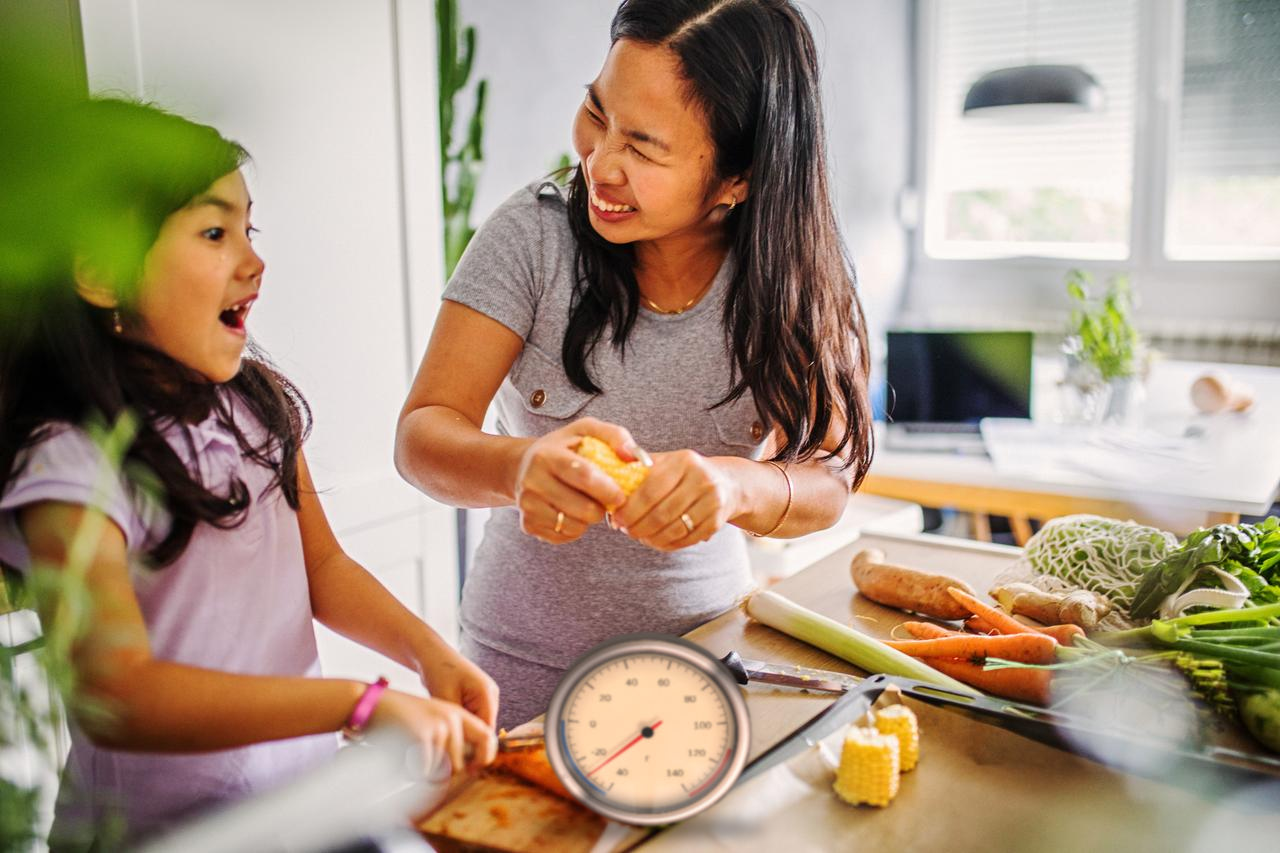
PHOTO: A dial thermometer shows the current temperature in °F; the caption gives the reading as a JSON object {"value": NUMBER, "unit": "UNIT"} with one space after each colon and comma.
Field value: {"value": -28, "unit": "°F"}
